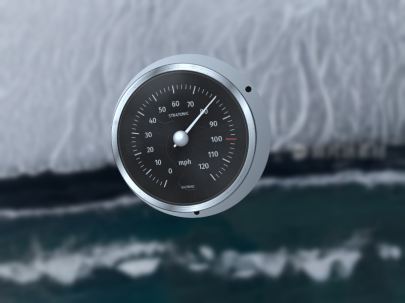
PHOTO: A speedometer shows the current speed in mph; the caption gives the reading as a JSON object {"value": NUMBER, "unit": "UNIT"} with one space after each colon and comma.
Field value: {"value": 80, "unit": "mph"}
